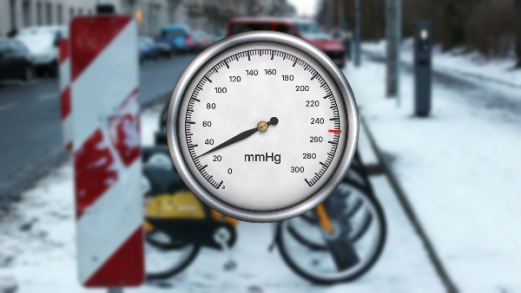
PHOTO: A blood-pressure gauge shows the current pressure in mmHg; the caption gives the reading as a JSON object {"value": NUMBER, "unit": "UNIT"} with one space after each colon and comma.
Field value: {"value": 30, "unit": "mmHg"}
